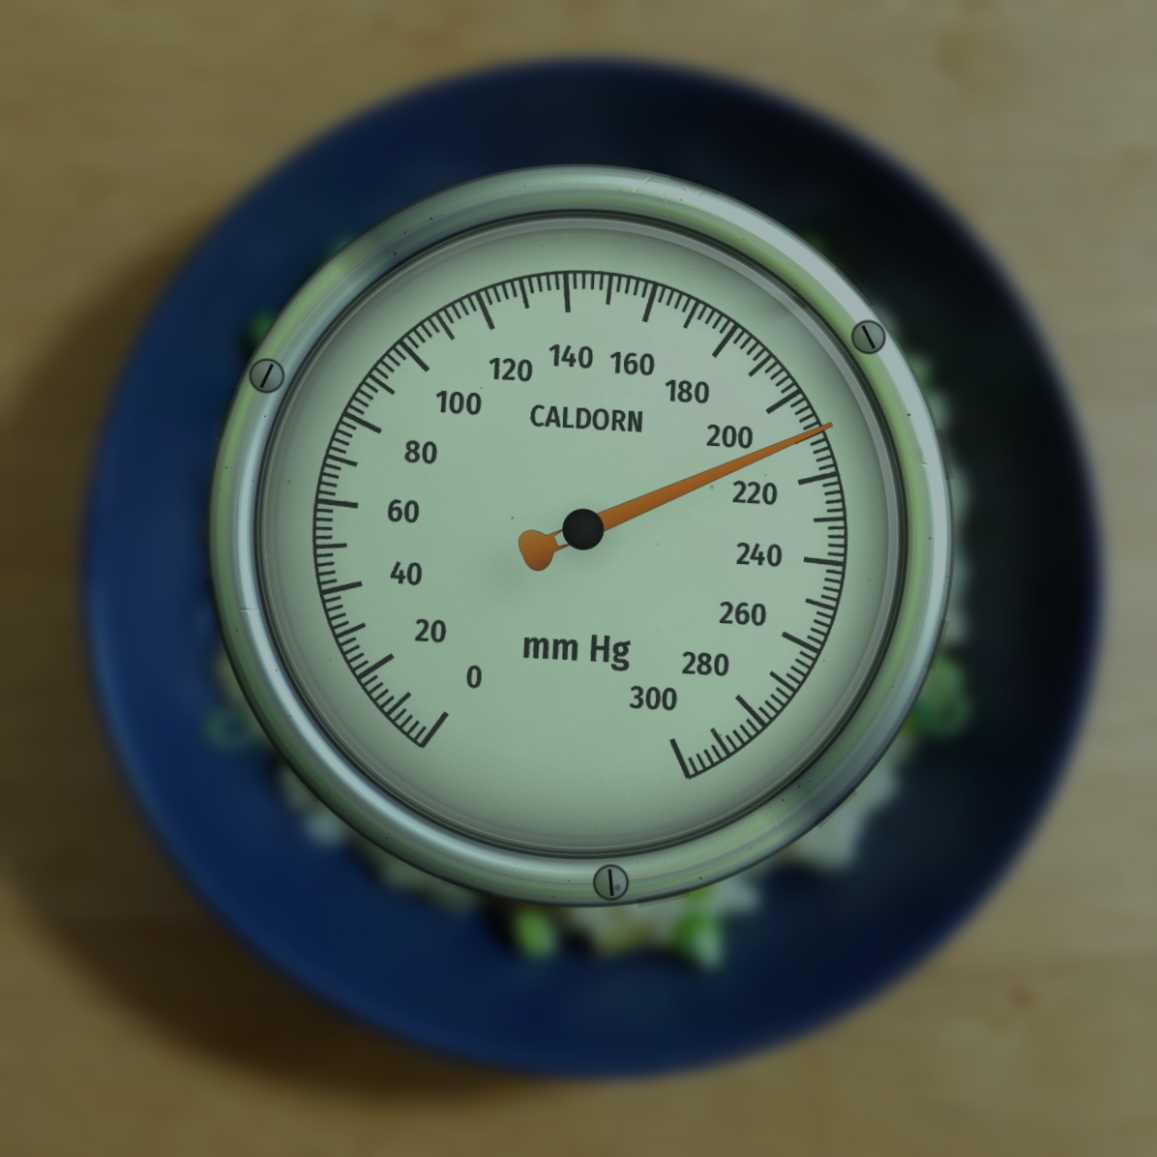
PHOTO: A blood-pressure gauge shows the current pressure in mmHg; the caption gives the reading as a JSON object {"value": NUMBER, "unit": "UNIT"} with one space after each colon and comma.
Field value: {"value": 210, "unit": "mmHg"}
